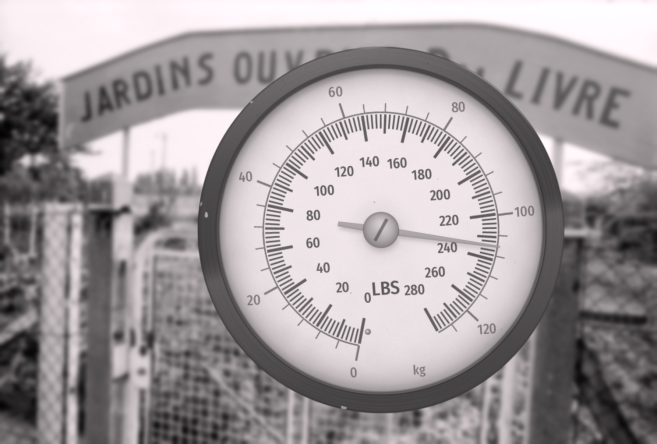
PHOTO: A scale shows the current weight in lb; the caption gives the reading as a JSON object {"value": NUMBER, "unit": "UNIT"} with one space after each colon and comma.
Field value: {"value": 234, "unit": "lb"}
